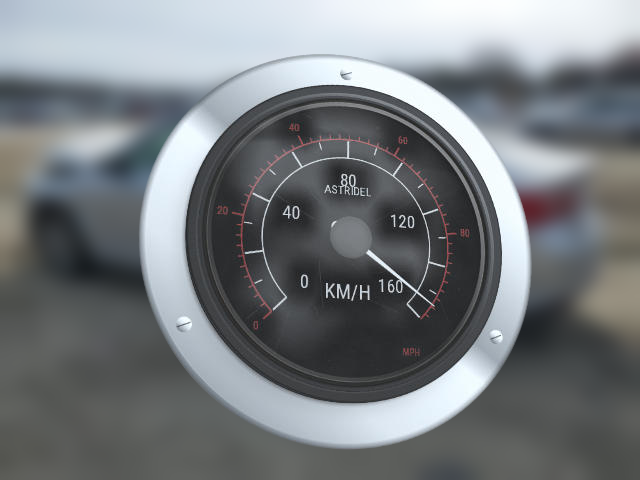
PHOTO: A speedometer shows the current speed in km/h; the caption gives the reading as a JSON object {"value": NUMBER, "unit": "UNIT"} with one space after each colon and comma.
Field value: {"value": 155, "unit": "km/h"}
